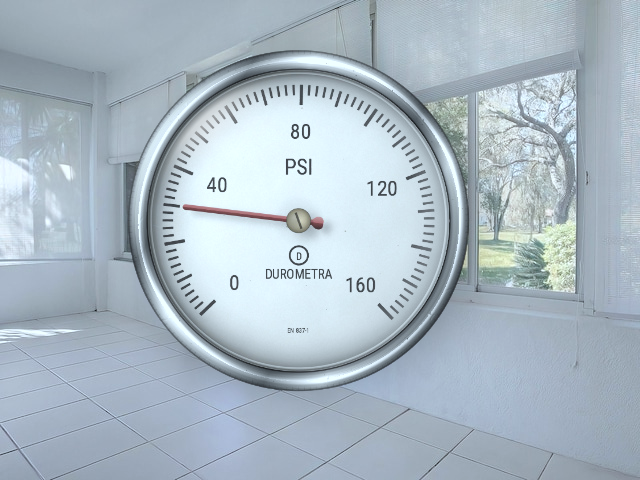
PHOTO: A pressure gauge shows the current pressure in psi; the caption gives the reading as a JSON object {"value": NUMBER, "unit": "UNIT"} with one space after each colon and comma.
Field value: {"value": 30, "unit": "psi"}
